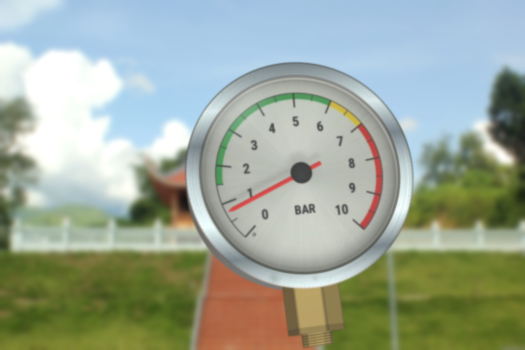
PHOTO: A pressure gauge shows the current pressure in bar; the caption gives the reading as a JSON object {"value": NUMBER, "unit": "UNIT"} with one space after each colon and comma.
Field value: {"value": 0.75, "unit": "bar"}
